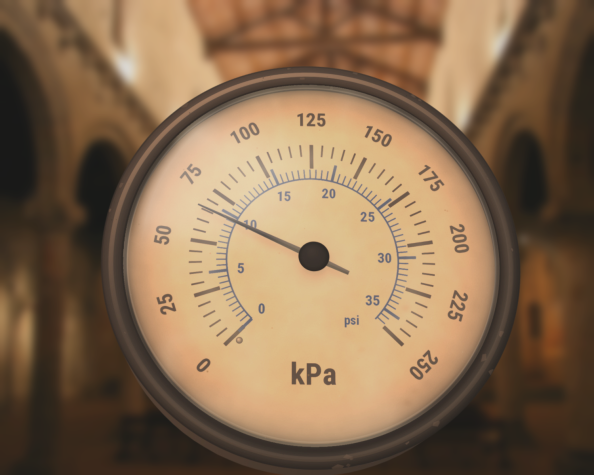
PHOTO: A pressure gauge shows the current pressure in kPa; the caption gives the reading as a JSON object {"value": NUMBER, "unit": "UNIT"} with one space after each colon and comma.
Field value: {"value": 65, "unit": "kPa"}
